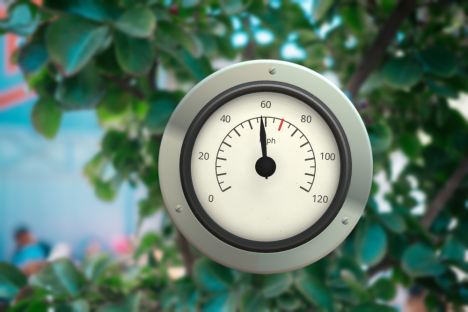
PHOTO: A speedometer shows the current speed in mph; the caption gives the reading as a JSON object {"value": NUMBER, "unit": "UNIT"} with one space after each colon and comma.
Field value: {"value": 57.5, "unit": "mph"}
